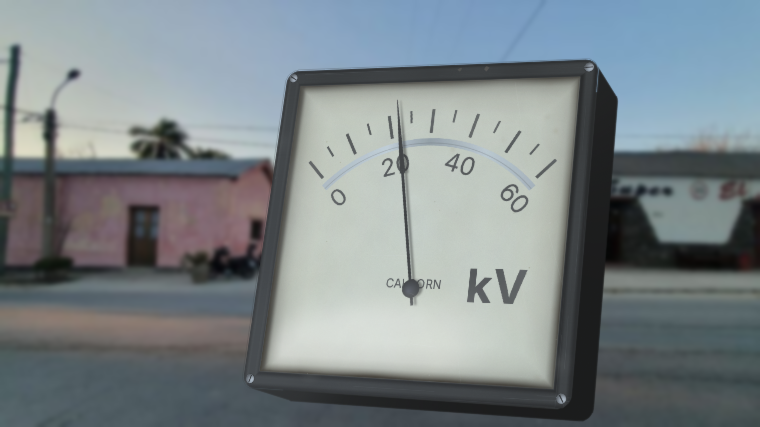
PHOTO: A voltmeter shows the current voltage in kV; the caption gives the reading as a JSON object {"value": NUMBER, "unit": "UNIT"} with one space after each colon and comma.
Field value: {"value": 22.5, "unit": "kV"}
